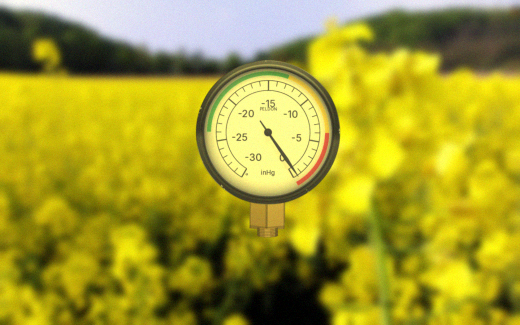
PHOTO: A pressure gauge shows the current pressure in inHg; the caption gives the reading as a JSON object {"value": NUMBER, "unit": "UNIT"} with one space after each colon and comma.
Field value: {"value": -0.5, "unit": "inHg"}
